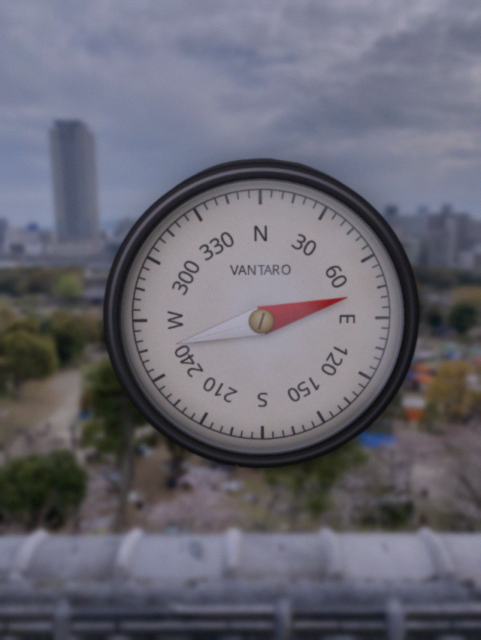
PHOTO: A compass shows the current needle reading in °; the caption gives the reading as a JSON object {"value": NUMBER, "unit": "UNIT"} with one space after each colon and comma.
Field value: {"value": 75, "unit": "°"}
